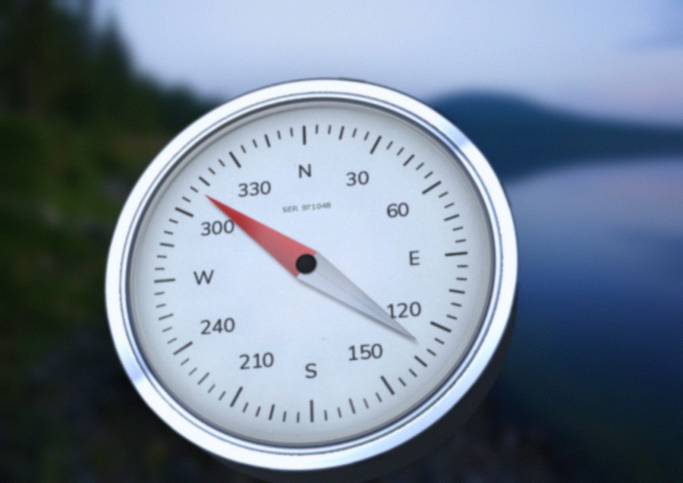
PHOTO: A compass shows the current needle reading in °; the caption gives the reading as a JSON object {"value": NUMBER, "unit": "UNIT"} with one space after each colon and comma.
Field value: {"value": 310, "unit": "°"}
